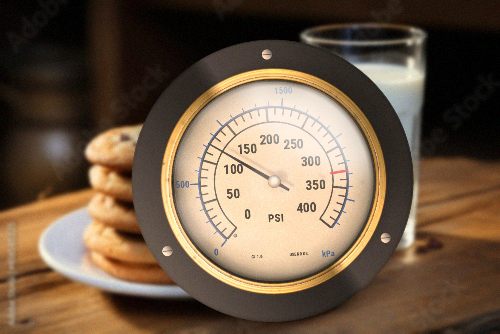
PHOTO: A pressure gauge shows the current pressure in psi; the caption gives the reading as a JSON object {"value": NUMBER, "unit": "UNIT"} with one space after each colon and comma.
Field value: {"value": 120, "unit": "psi"}
